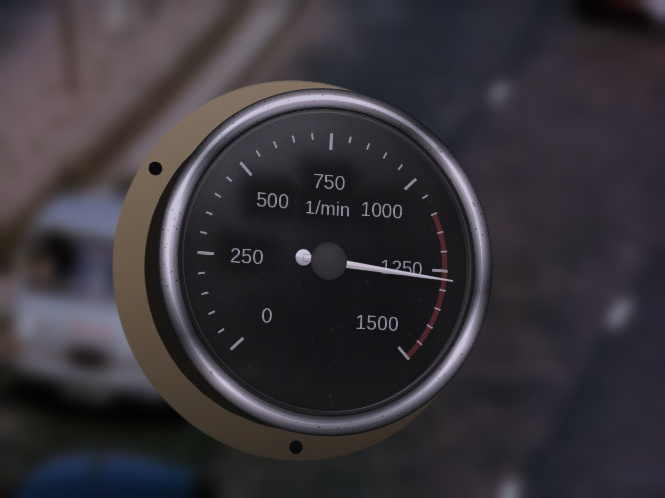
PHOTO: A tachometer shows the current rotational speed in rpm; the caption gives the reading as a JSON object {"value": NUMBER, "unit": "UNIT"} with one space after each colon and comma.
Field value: {"value": 1275, "unit": "rpm"}
